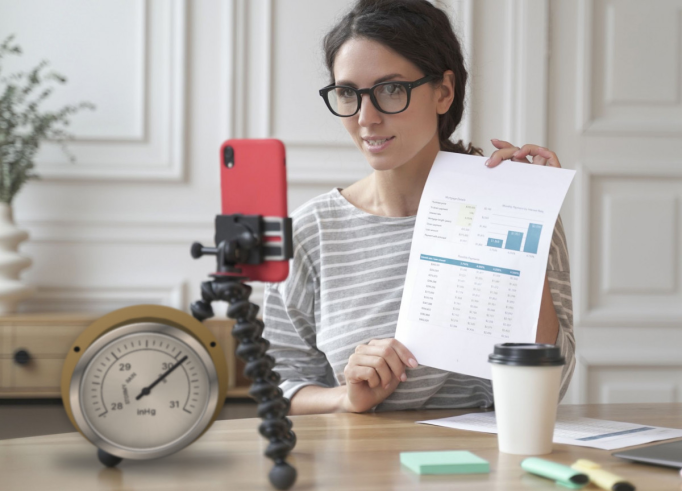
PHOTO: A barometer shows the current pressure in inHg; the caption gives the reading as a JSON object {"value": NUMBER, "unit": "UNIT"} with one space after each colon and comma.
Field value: {"value": 30.1, "unit": "inHg"}
